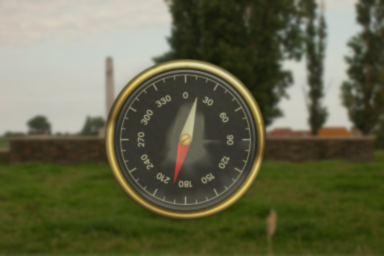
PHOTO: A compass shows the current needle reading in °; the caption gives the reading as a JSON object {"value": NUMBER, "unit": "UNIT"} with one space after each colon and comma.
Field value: {"value": 195, "unit": "°"}
